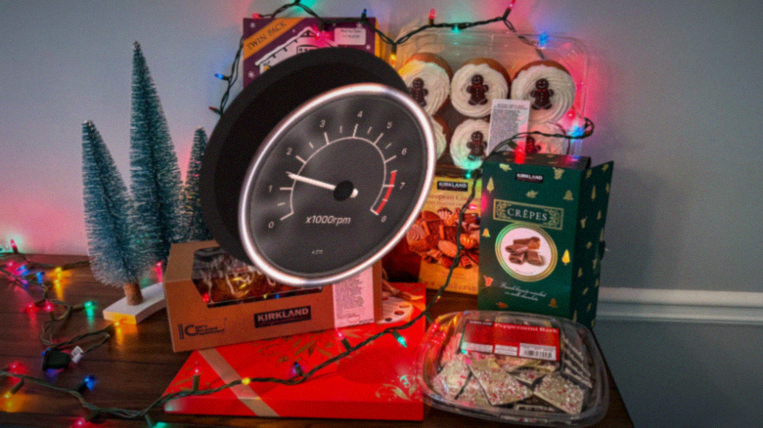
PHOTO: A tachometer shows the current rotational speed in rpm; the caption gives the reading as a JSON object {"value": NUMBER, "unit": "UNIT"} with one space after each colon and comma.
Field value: {"value": 1500, "unit": "rpm"}
